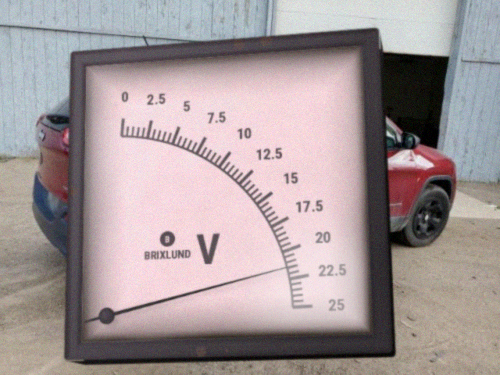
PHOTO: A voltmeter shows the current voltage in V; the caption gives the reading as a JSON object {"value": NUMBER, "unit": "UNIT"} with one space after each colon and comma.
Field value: {"value": 21.5, "unit": "V"}
